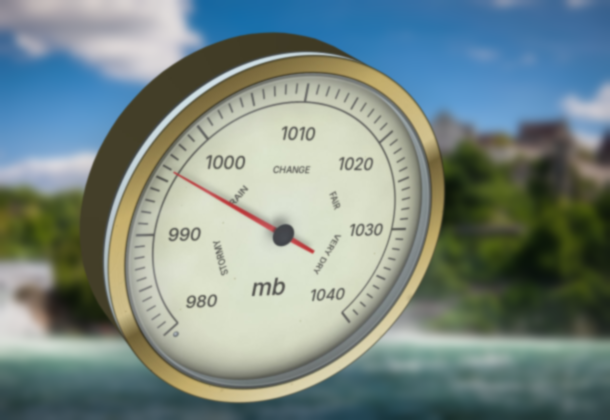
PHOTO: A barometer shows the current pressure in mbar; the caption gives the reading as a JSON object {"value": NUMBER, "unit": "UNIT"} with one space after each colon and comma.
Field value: {"value": 996, "unit": "mbar"}
